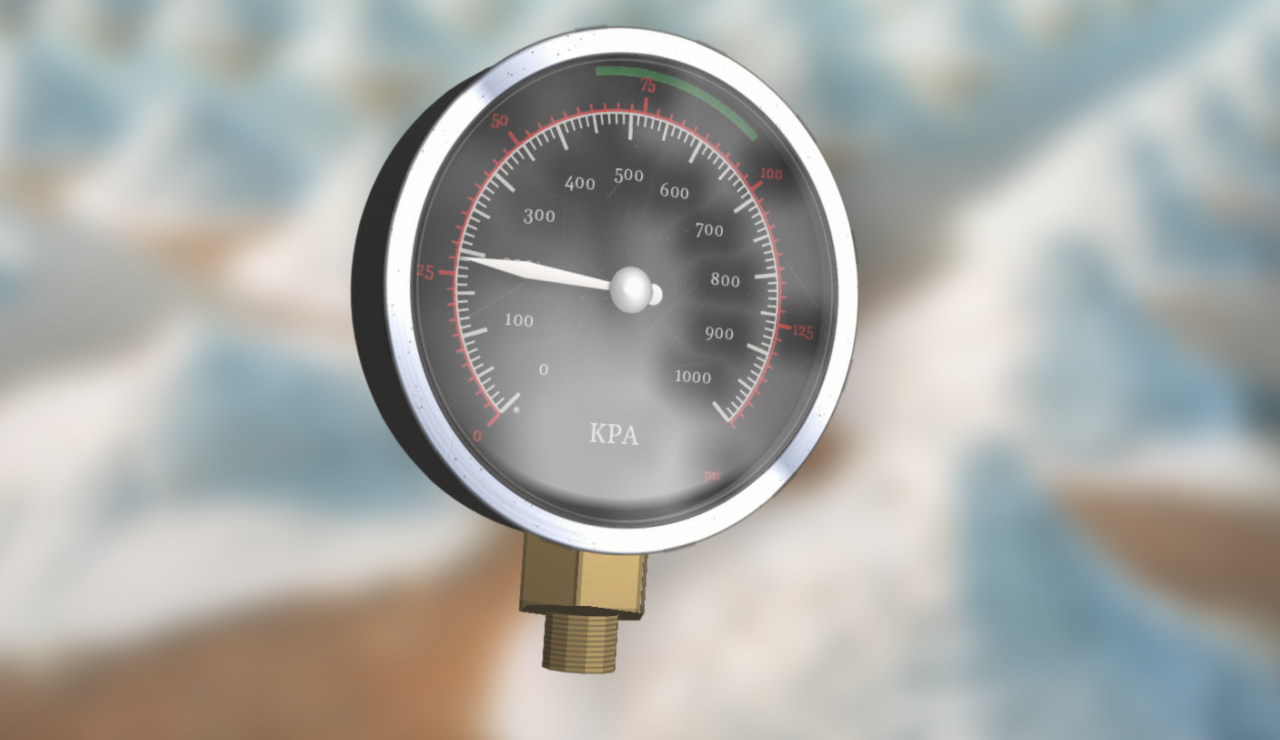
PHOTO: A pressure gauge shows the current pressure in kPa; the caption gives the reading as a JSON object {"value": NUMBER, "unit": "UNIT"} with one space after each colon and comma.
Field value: {"value": 190, "unit": "kPa"}
